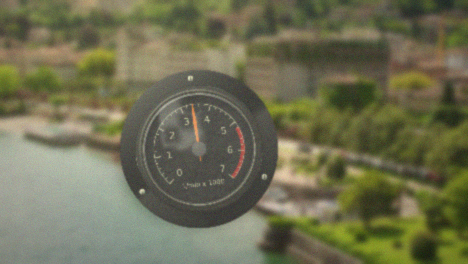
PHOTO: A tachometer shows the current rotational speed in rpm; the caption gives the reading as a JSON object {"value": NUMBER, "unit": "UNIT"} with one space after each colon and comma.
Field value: {"value": 3400, "unit": "rpm"}
